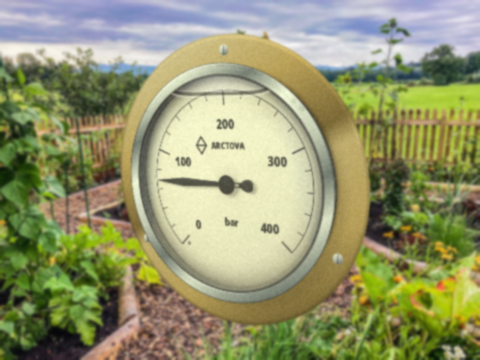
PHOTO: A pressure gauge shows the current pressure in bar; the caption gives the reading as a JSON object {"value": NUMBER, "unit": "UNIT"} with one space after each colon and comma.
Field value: {"value": 70, "unit": "bar"}
